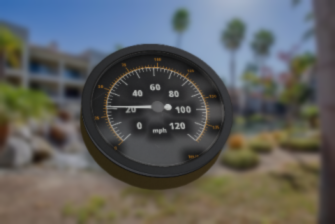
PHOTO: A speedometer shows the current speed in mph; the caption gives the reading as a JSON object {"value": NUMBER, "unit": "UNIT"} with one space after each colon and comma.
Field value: {"value": 20, "unit": "mph"}
